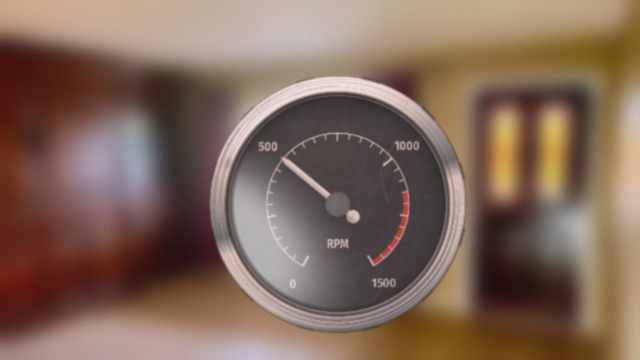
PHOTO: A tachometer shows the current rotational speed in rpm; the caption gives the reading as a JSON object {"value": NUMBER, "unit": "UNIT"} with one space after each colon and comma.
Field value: {"value": 500, "unit": "rpm"}
